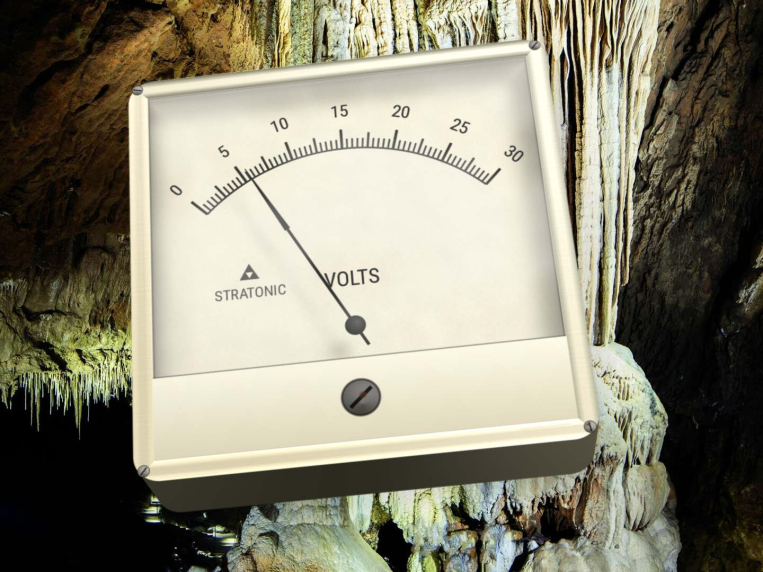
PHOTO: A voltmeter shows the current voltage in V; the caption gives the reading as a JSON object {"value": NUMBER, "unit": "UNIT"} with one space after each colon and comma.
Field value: {"value": 5.5, "unit": "V"}
